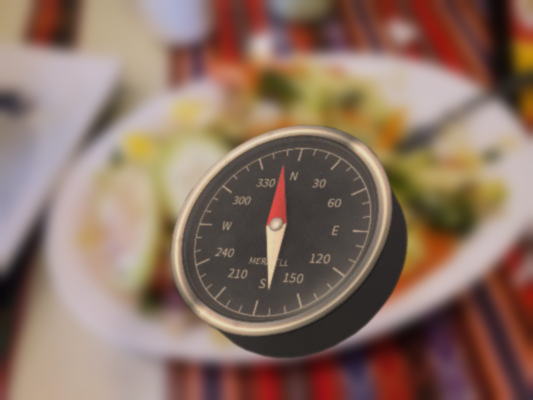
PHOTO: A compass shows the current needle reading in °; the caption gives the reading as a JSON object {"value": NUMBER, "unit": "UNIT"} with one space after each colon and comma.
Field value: {"value": 350, "unit": "°"}
